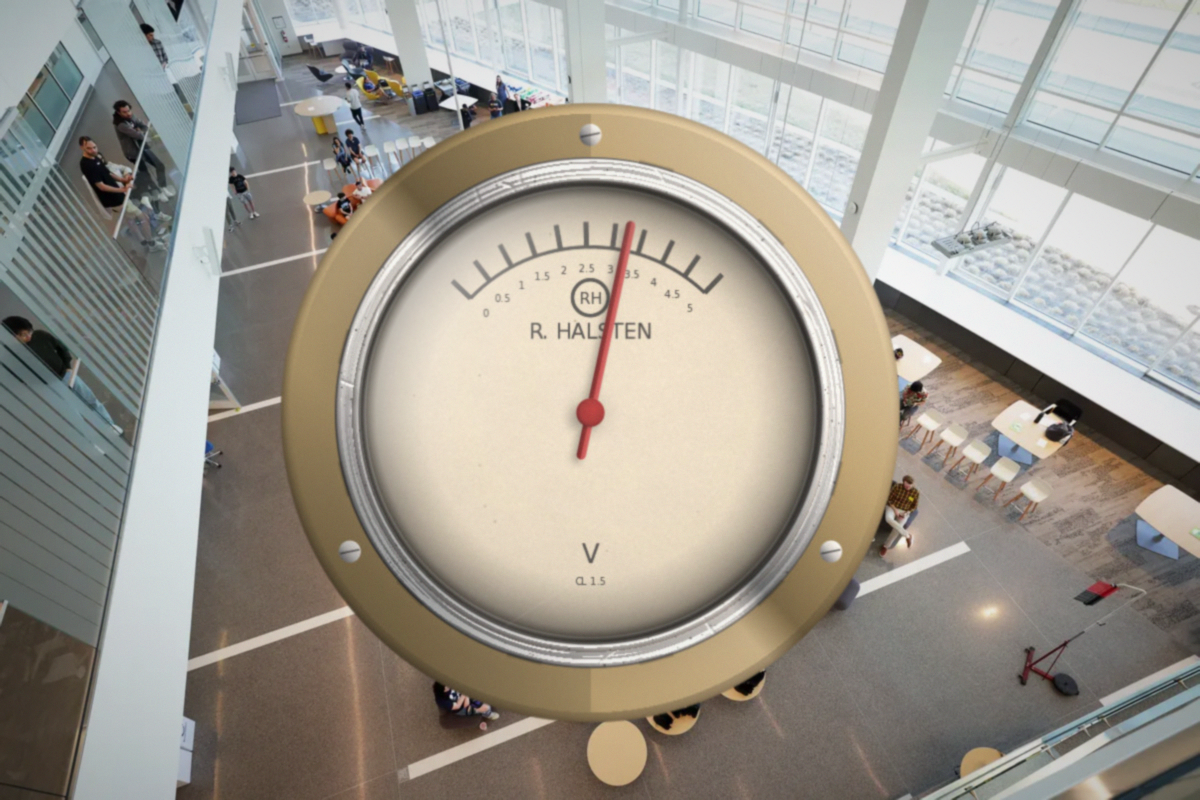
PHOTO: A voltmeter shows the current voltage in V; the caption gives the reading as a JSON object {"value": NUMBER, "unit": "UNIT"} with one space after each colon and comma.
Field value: {"value": 3.25, "unit": "V"}
